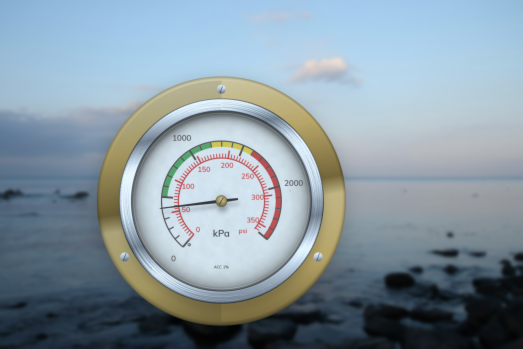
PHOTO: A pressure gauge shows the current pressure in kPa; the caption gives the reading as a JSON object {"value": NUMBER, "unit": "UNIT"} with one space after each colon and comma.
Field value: {"value": 400, "unit": "kPa"}
